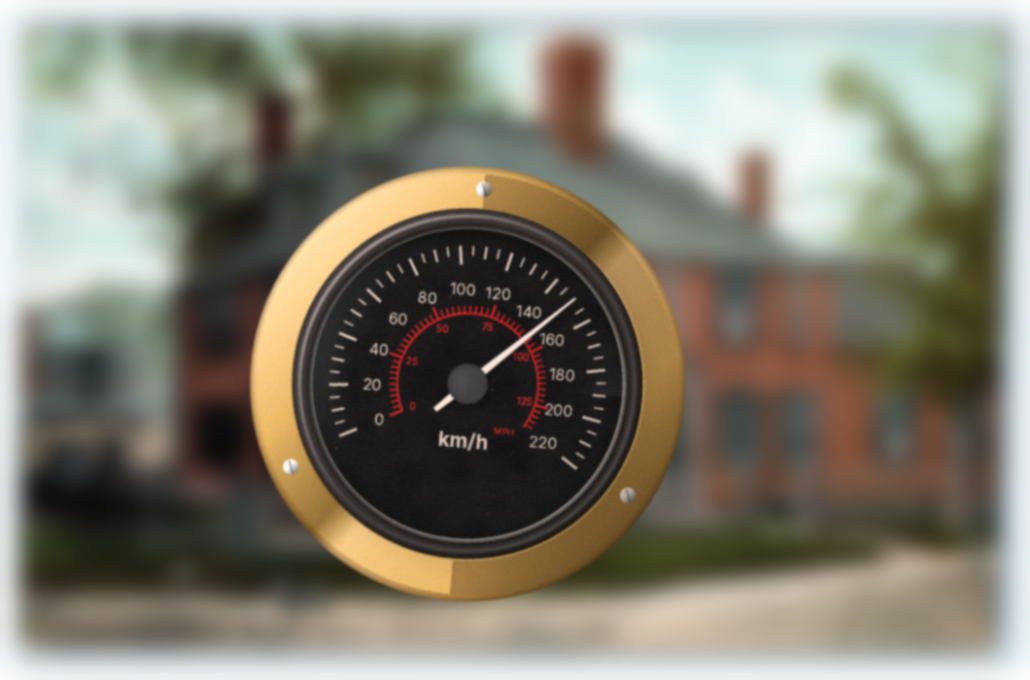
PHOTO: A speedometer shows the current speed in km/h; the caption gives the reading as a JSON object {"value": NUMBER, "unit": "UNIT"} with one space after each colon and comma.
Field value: {"value": 150, "unit": "km/h"}
